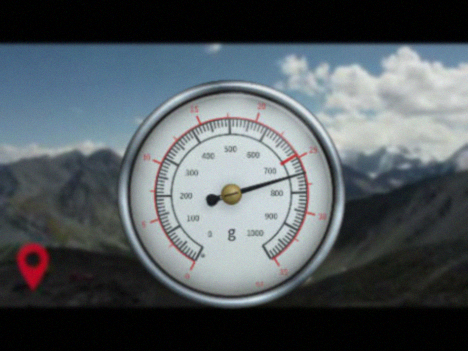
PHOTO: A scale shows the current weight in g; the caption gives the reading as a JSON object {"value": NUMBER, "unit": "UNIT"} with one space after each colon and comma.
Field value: {"value": 750, "unit": "g"}
